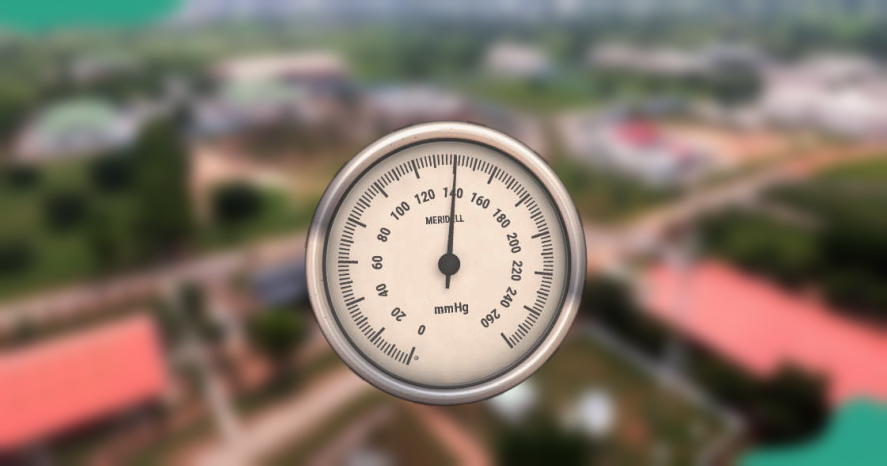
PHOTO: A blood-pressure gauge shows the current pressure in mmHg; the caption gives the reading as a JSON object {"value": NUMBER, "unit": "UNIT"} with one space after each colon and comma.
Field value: {"value": 140, "unit": "mmHg"}
